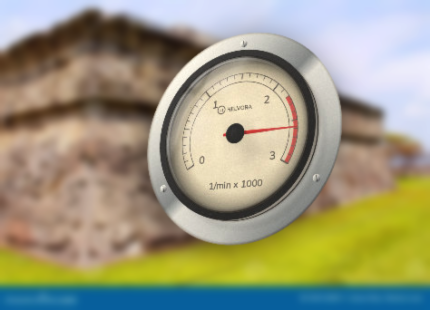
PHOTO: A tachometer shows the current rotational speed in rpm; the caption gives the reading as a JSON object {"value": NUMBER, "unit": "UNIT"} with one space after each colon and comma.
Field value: {"value": 2600, "unit": "rpm"}
